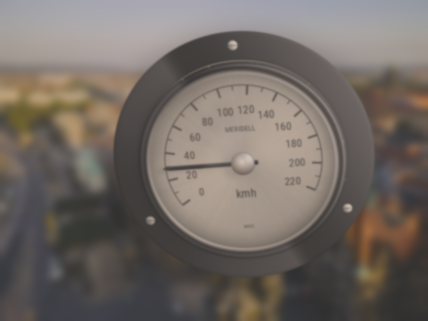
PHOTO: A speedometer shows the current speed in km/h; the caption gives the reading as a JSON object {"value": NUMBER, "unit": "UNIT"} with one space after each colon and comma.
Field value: {"value": 30, "unit": "km/h"}
